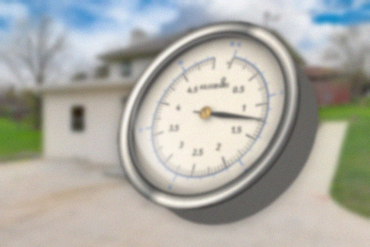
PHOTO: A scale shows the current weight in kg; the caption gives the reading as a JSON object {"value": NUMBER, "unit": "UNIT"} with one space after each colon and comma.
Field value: {"value": 1.25, "unit": "kg"}
